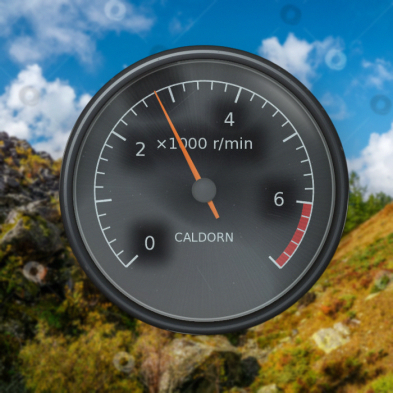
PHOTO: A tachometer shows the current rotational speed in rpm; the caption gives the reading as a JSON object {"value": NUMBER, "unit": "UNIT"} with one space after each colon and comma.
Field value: {"value": 2800, "unit": "rpm"}
